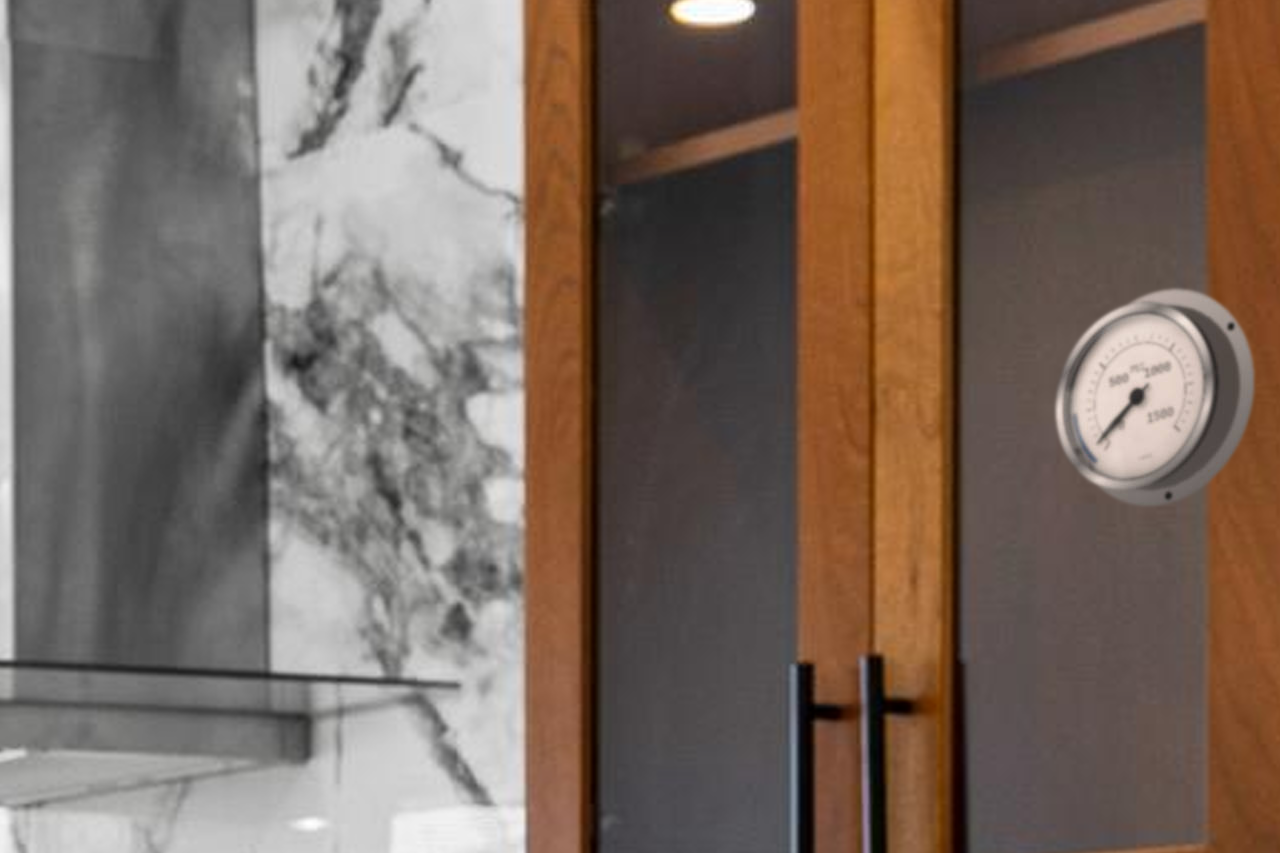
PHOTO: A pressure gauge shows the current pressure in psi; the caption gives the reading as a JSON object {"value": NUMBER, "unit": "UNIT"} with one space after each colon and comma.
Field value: {"value": 50, "unit": "psi"}
